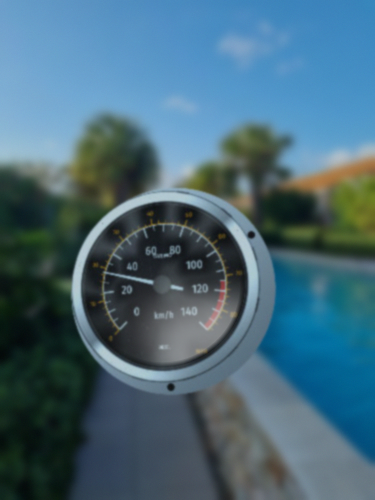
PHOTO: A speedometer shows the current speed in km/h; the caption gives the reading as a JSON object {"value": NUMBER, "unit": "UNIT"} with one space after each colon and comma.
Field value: {"value": 30, "unit": "km/h"}
